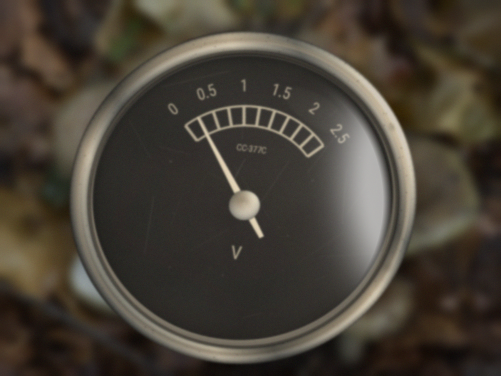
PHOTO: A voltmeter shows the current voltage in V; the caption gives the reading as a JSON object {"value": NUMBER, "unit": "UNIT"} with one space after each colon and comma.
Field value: {"value": 0.25, "unit": "V"}
